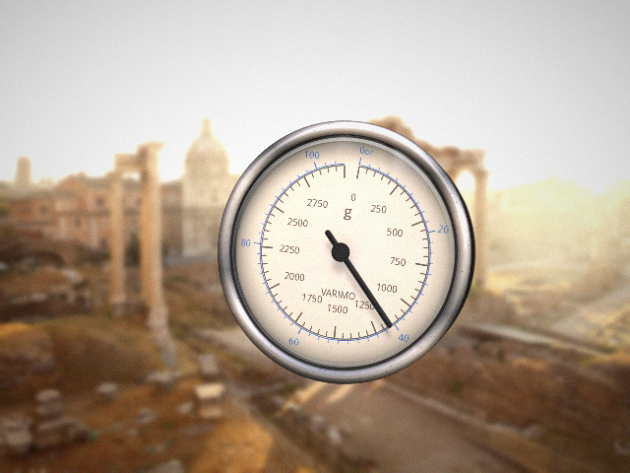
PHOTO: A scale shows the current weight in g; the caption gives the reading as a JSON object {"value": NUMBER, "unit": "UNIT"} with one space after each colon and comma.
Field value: {"value": 1150, "unit": "g"}
